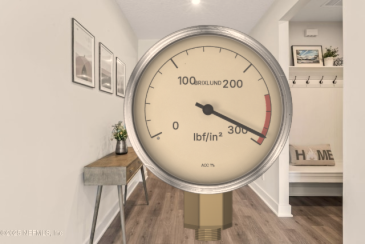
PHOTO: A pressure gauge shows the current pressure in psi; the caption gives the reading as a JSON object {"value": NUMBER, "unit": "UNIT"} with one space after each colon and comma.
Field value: {"value": 290, "unit": "psi"}
